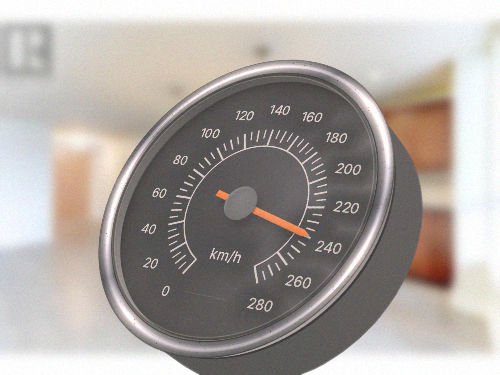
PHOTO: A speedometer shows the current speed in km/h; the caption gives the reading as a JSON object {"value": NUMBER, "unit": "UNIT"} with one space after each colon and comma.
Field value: {"value": 240, "unit": "km/h"}
